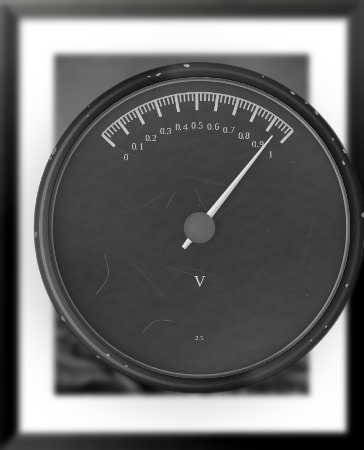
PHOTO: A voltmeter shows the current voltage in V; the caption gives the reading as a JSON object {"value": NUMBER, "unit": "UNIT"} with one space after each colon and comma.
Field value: {"value": 0.94, "unit": "V"}
